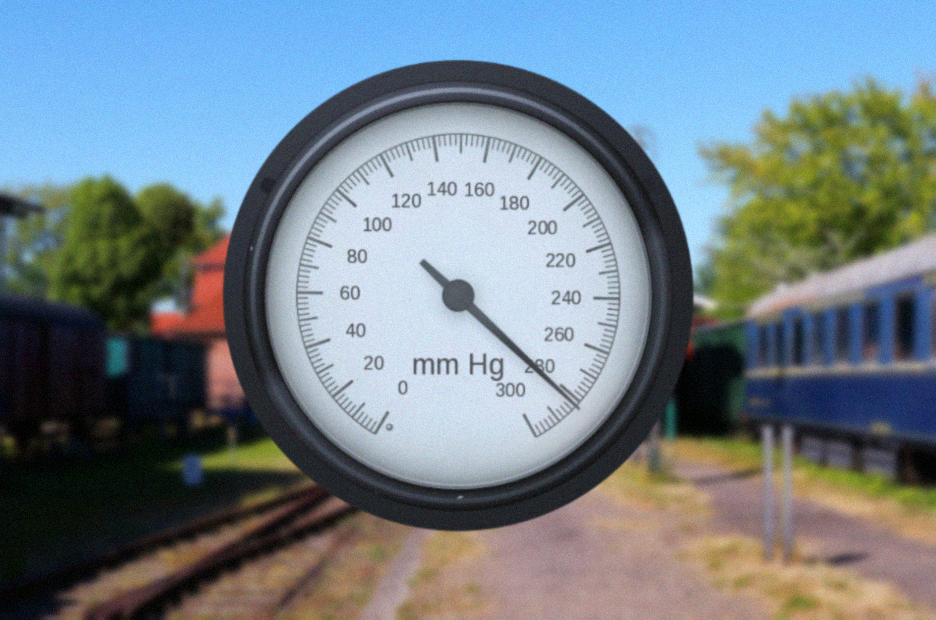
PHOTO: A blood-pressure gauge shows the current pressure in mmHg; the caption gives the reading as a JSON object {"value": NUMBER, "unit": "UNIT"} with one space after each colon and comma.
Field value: {"value": 282, "unit": "mmHg"}
